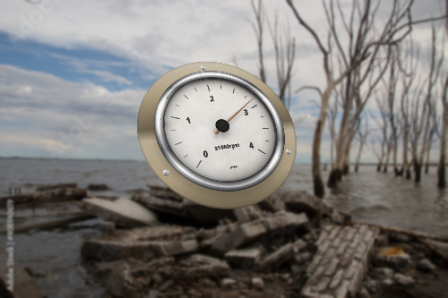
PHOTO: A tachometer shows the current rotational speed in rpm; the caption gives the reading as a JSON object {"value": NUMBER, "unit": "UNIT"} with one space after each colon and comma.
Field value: {"value": 2875, "unit": "rpm"}
